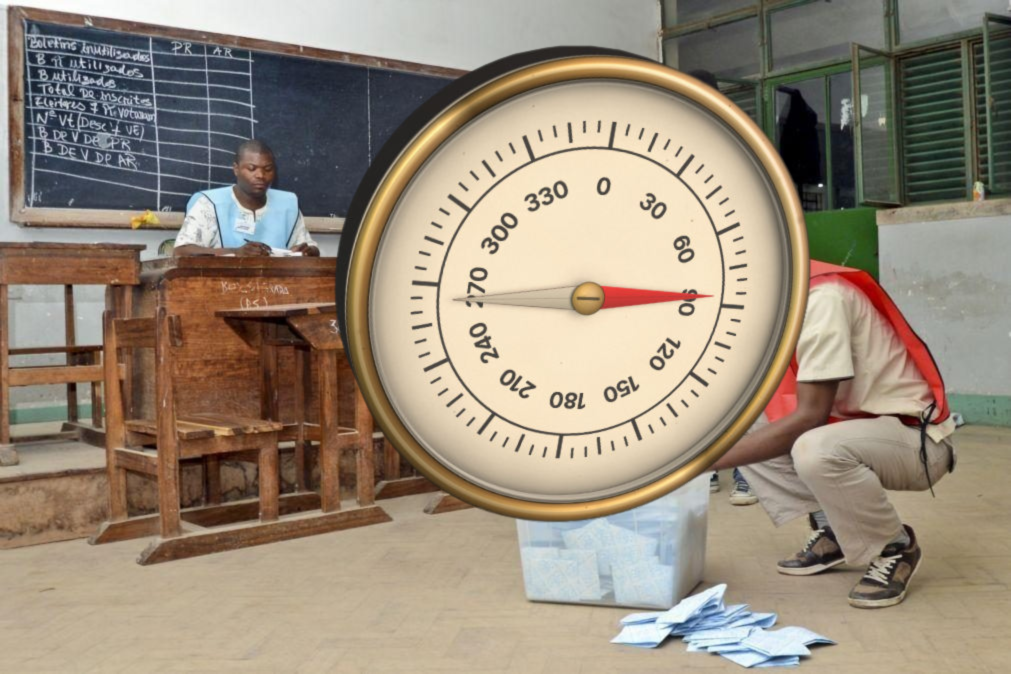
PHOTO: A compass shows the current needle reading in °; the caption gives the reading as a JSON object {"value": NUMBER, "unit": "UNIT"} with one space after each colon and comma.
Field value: {"value": 85, "unit": "°"}
